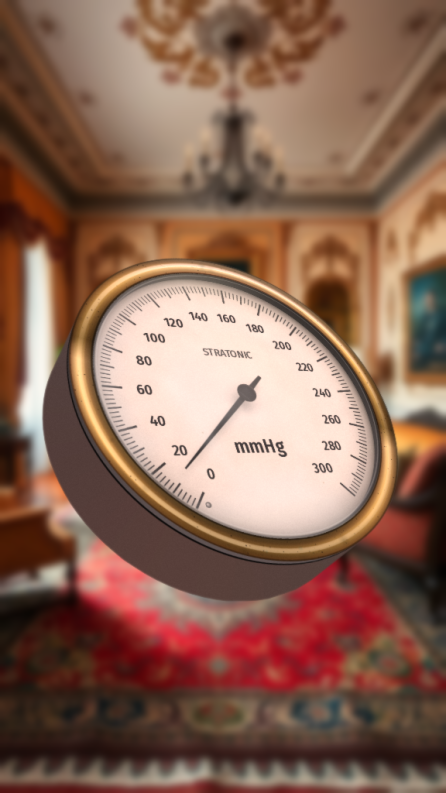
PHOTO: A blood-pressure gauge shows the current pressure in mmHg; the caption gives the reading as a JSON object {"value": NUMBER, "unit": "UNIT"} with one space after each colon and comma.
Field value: {"value": 12, "unit": "mmHg"}
